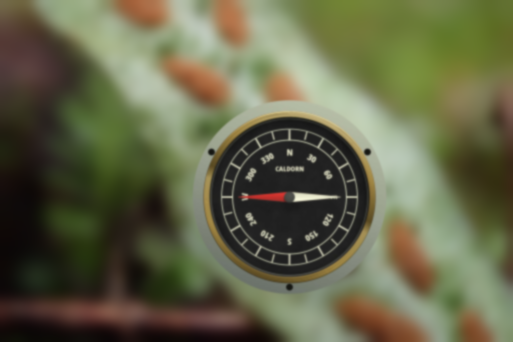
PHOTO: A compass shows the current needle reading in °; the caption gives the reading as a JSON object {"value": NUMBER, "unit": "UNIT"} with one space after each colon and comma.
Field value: {"value": 270, "unit": "°"}
